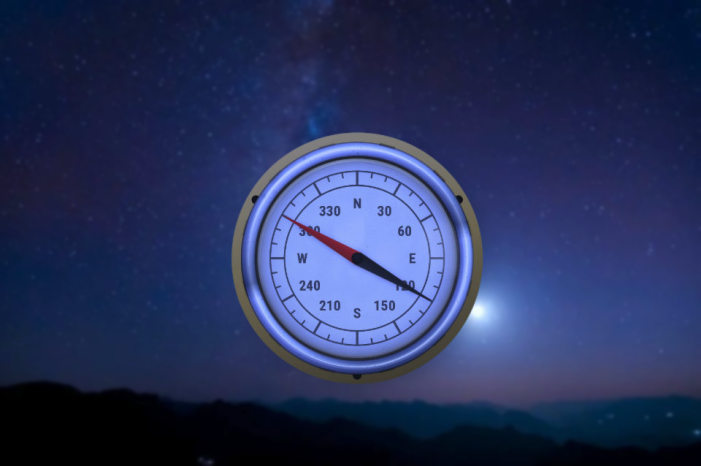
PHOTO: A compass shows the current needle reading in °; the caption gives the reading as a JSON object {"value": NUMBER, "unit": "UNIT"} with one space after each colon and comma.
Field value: {"value": 300, "unit": "°"}
